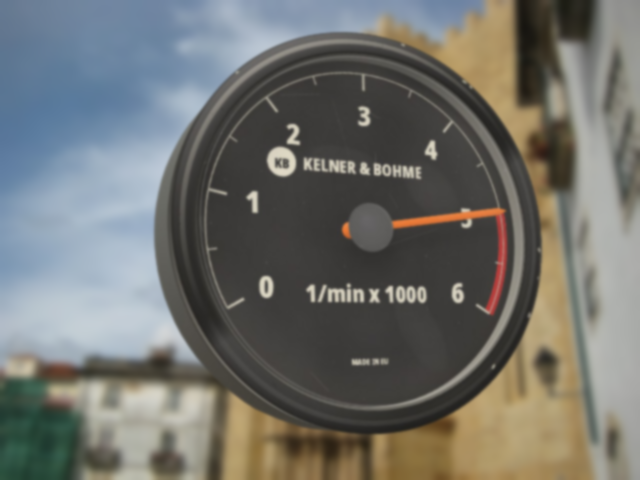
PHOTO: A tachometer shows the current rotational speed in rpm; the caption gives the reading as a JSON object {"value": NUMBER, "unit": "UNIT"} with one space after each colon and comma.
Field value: {"value": 5000, "unit": "rpm"}
